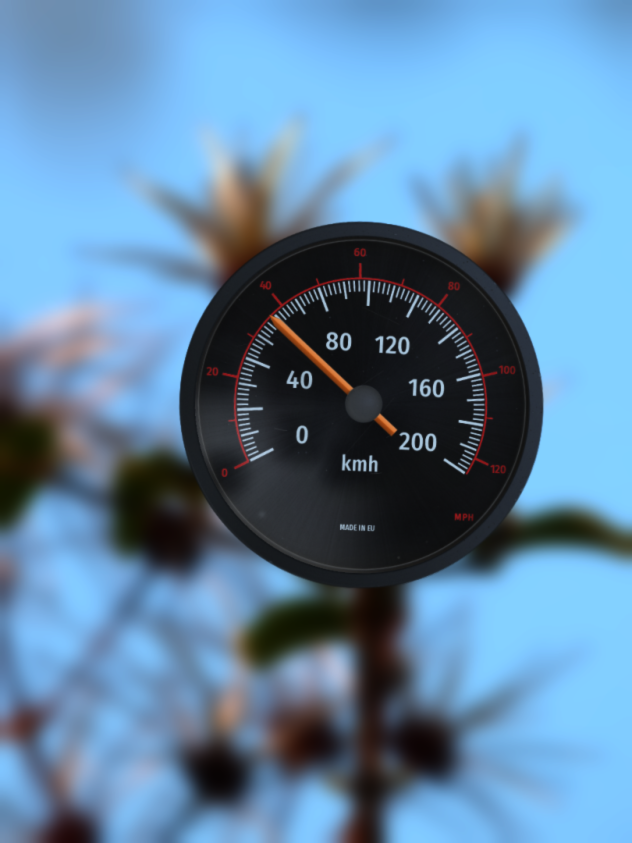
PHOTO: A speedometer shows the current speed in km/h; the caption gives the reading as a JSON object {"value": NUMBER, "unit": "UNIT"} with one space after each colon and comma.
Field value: {"value": 58, "unit": "km/h"}
